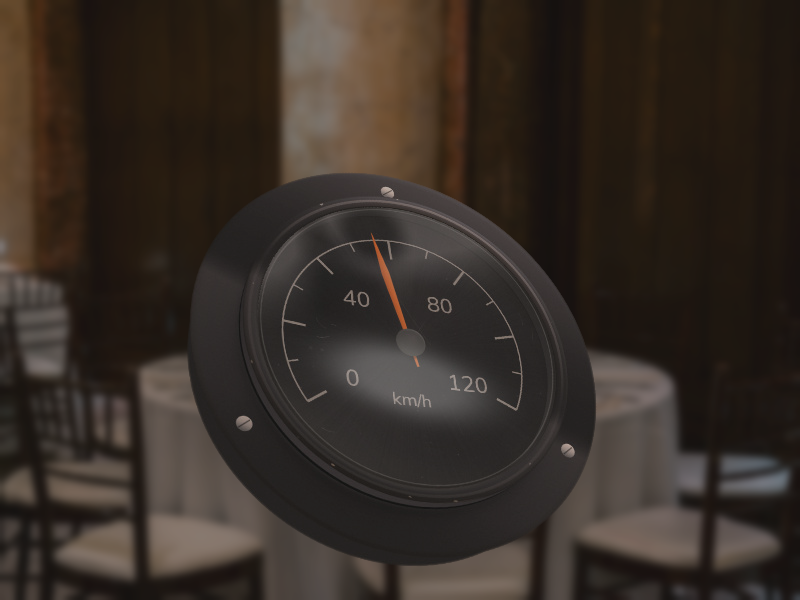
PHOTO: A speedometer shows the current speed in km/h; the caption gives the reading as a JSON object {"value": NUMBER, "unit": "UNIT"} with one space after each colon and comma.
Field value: {"value": 55, "unit": "km/h"}
